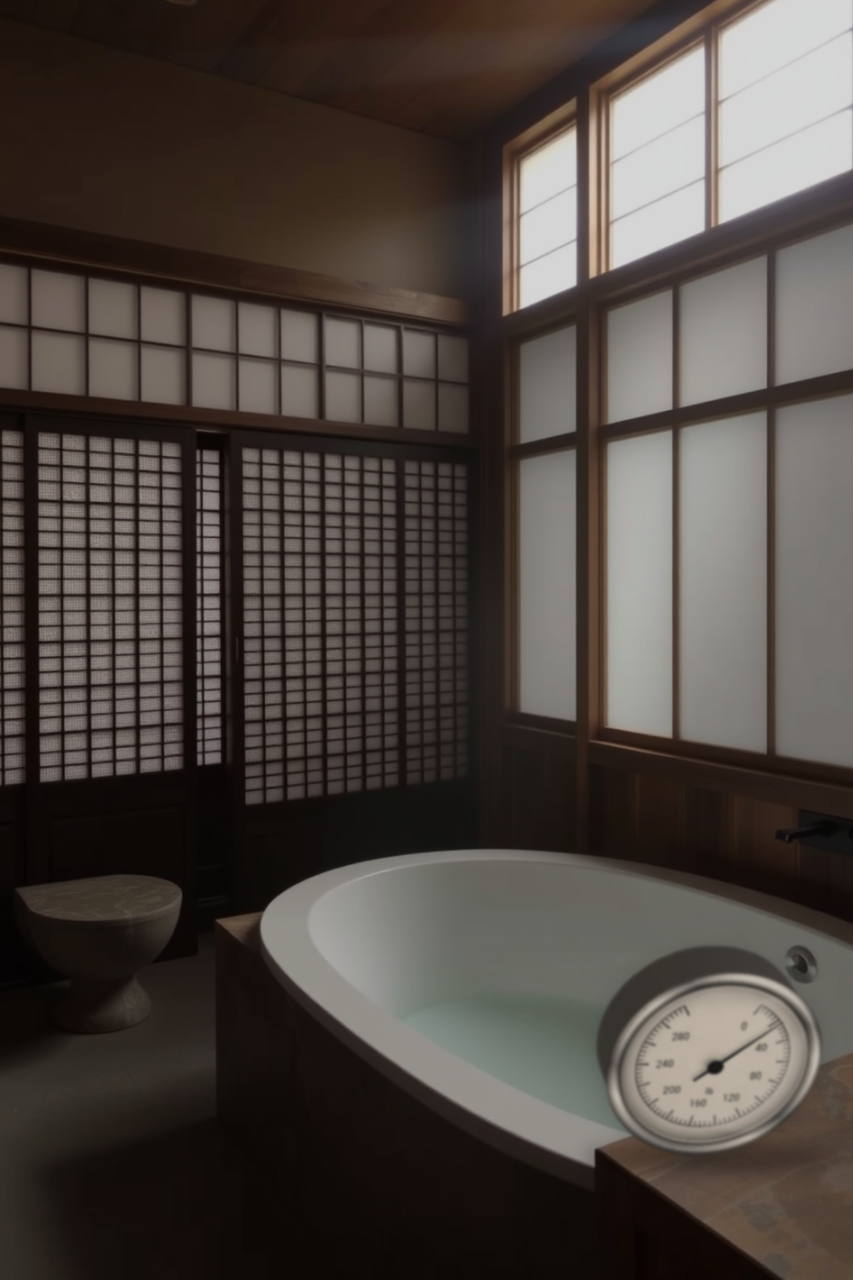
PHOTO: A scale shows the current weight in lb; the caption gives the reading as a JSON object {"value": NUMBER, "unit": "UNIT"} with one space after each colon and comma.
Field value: {"value": 20, "unit": "lb"}
